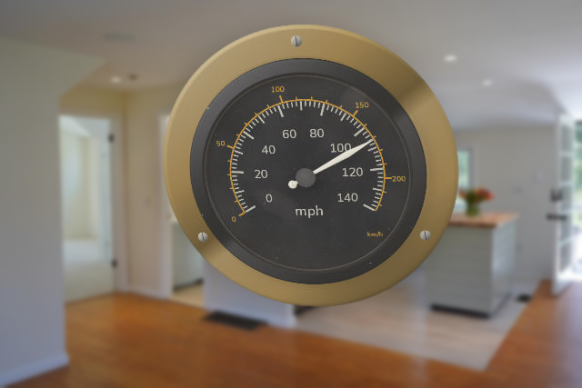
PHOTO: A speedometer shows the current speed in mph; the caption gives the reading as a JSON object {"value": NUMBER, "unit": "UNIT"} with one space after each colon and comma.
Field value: {"value": 106, "unit": "mph"}
